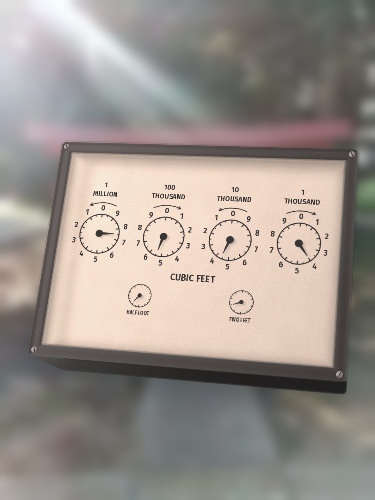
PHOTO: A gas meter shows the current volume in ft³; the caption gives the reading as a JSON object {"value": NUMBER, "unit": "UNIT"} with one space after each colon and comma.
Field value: {"value": 754400, "unit": "ft³"}
